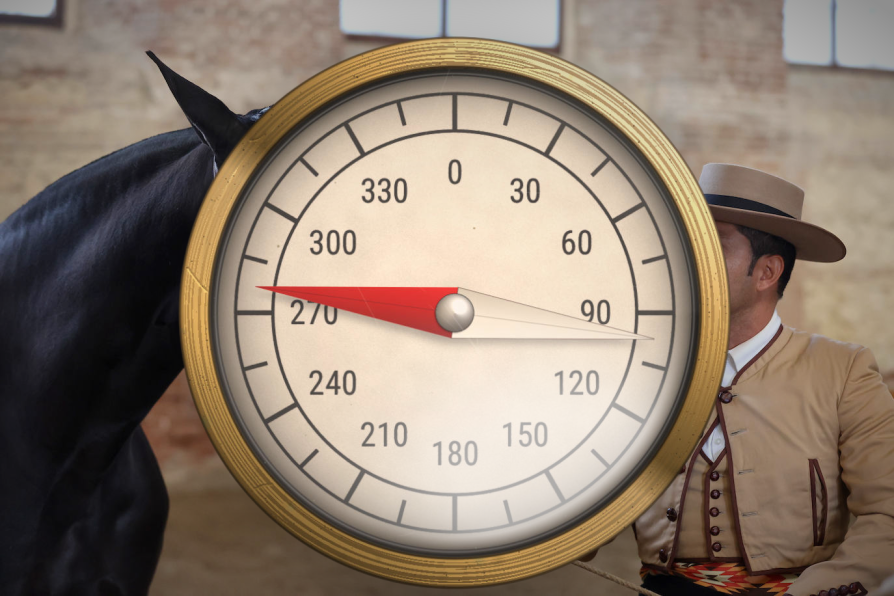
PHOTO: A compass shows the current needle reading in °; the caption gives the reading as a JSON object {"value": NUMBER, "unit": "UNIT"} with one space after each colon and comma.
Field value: {"value": 277.5, "unit": "°"}
